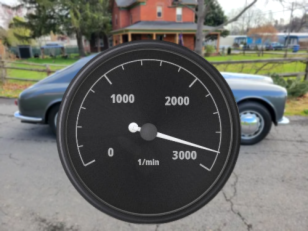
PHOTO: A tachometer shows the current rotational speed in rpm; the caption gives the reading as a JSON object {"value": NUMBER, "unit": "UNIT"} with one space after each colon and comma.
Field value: {"value": 2800, "unit": "rpm"}
